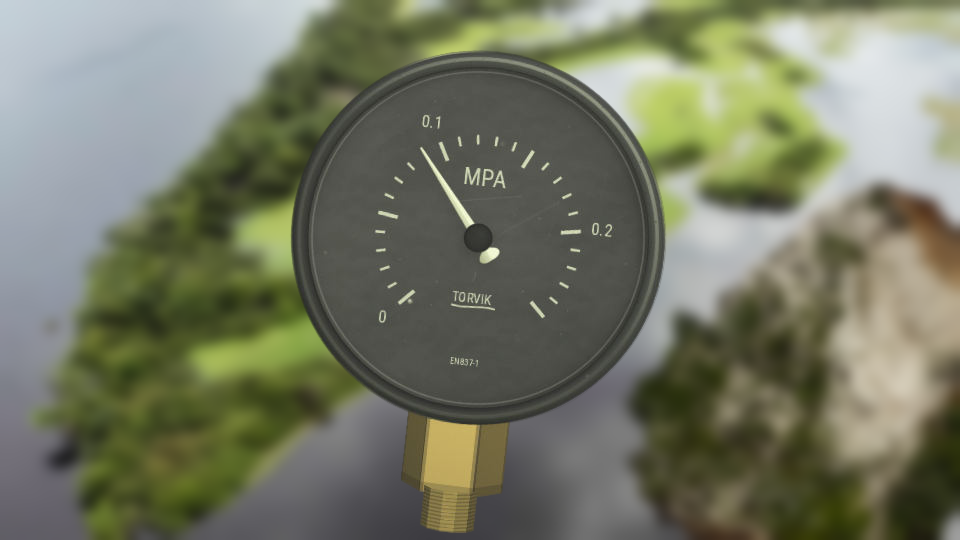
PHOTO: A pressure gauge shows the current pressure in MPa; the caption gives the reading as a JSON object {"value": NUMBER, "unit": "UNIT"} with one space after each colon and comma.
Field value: {"value": 0.09, "unit": "MPa"}
